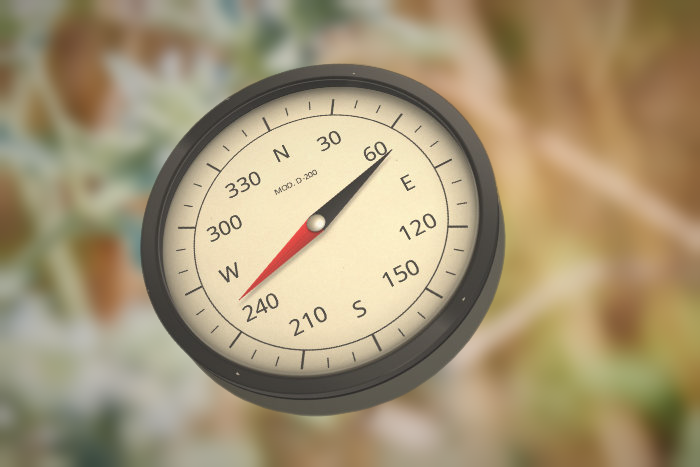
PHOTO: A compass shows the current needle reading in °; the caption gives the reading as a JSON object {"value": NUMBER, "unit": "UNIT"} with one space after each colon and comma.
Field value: {"value": 250, "unit": "°"}
